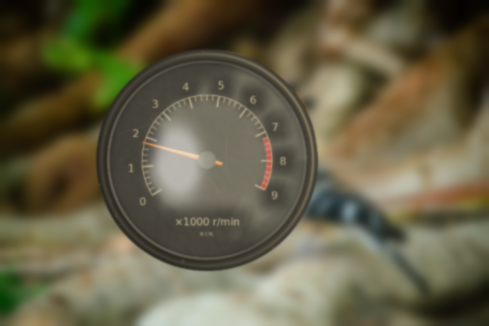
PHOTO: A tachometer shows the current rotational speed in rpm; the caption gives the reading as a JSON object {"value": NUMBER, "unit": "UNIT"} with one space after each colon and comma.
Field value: {"value": 1800, "unit": "rpm"}
